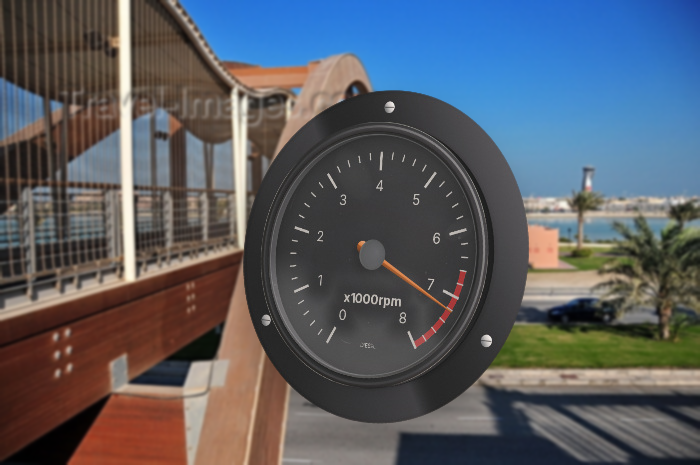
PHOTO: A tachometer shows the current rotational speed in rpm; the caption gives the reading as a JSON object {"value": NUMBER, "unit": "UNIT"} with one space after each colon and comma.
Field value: {"value": 7200, "unit": "rpm"}
